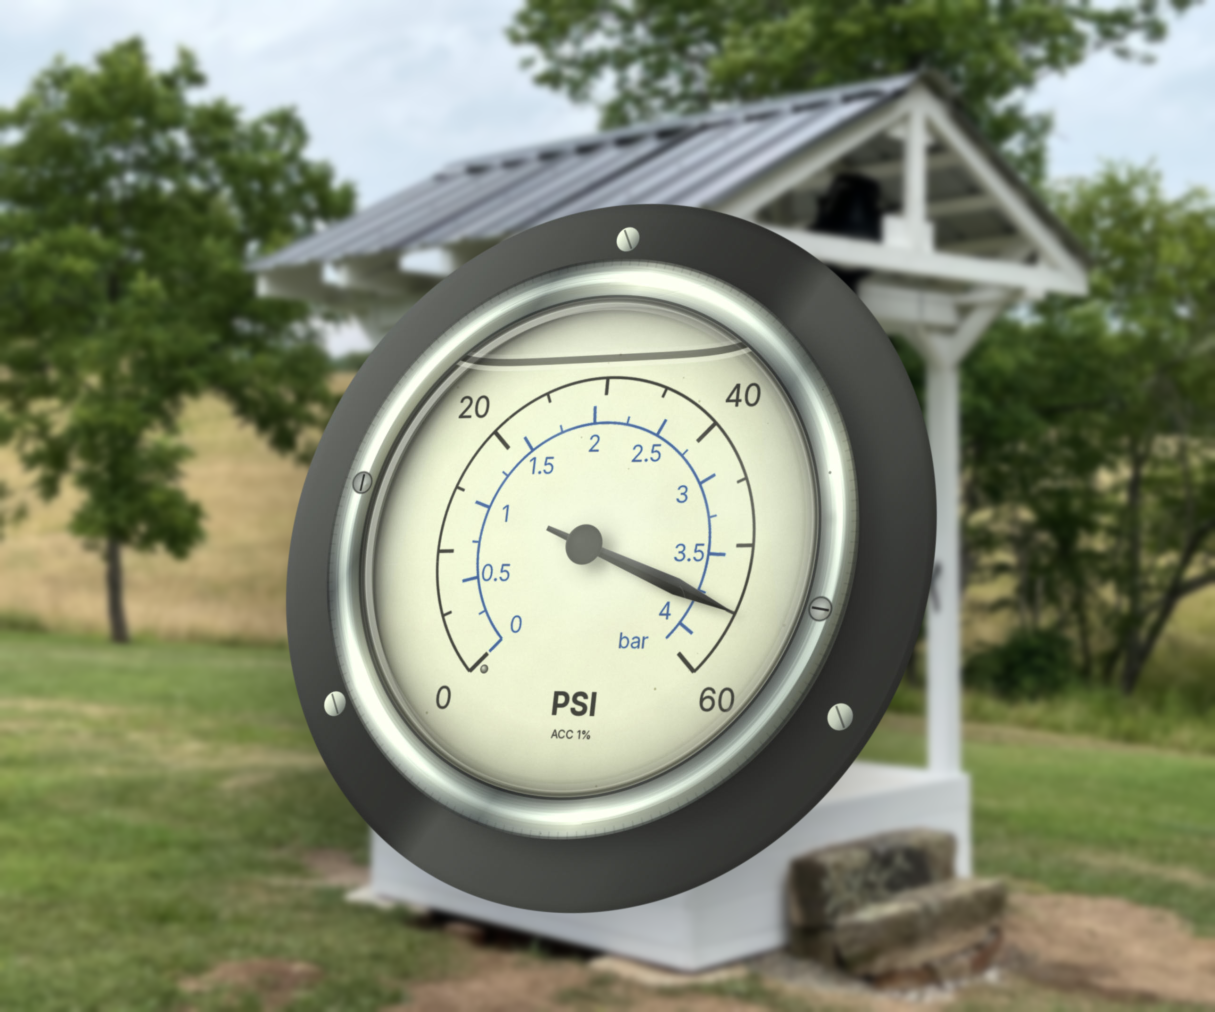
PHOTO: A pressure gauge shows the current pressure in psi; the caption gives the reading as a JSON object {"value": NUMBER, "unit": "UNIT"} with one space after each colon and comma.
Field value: {"value": 55, "unit": "psi"}
